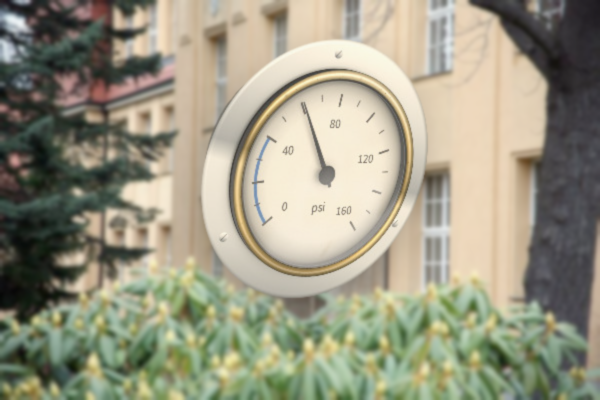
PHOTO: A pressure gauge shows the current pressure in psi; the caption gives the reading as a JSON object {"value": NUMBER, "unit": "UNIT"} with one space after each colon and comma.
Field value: {"value": 60, "unit": "psi"}
